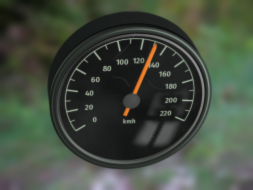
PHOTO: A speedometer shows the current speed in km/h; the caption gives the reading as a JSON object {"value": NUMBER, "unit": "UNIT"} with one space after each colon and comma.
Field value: {"value": 130, "unit": "km/h"}
